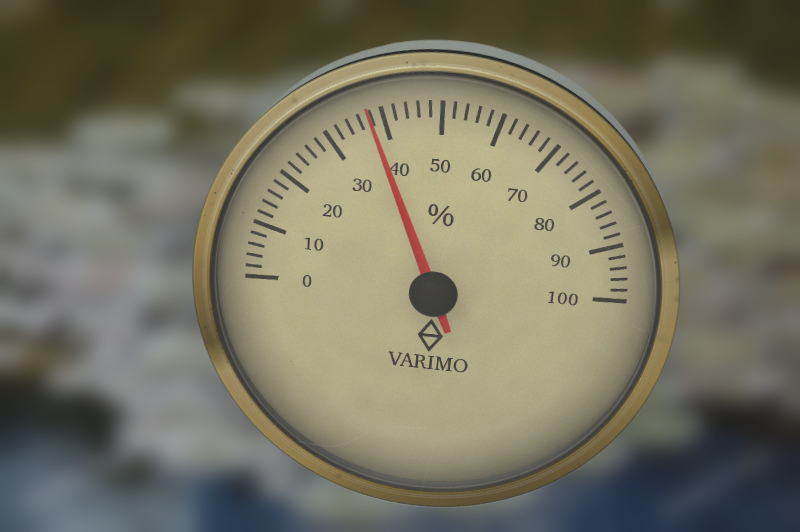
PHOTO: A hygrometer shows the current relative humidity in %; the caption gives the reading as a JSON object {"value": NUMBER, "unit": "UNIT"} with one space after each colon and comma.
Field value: {"value": 38, "unit": "%"}
